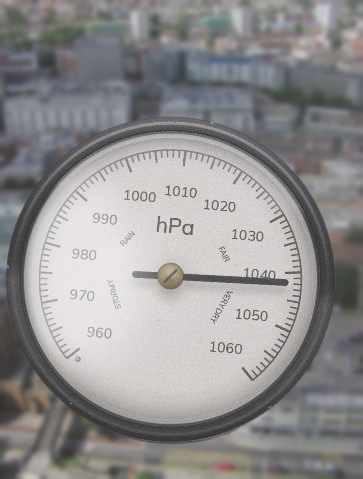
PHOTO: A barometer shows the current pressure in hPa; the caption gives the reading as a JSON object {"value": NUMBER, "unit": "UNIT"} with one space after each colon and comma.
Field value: {"value": 1042, "unit": "hPa"}
